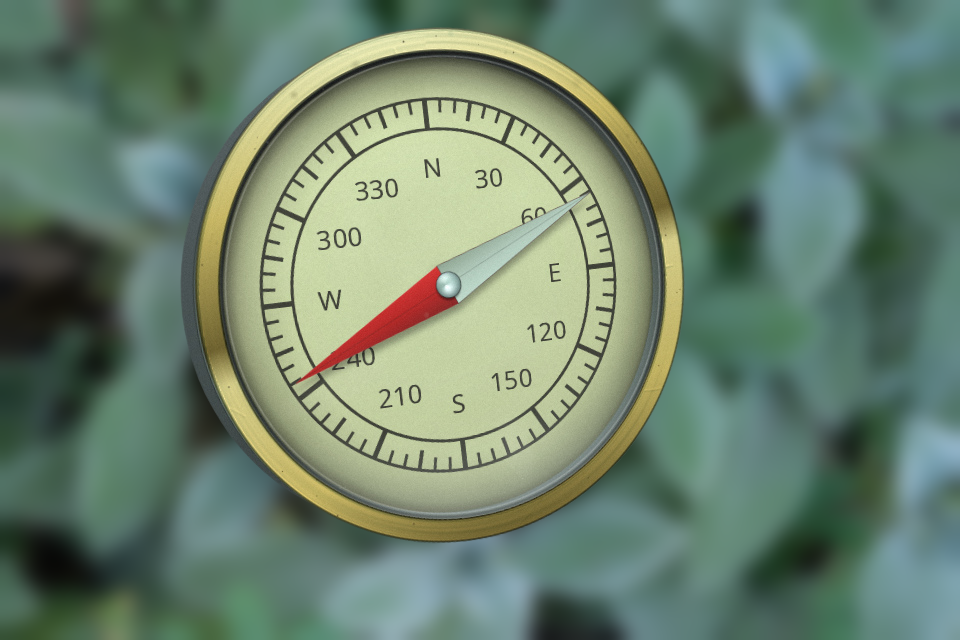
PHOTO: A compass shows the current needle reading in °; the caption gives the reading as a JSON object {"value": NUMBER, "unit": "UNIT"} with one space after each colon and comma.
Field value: {"value": 245, "unit": "°"}
